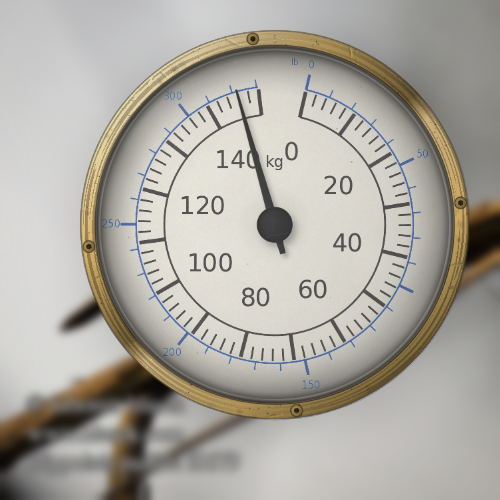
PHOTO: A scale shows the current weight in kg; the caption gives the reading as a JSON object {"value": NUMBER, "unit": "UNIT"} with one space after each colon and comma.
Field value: {"value": 146, "unit": "kg"}
